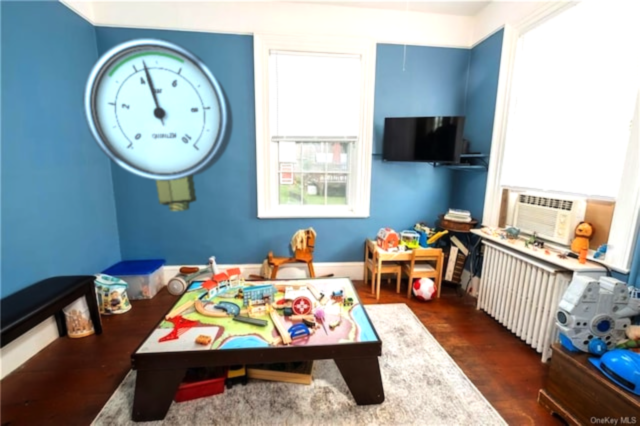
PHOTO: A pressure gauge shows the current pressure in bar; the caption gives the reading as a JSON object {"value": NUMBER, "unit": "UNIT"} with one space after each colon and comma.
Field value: {"value": 4.5, "unit": "bar"}
